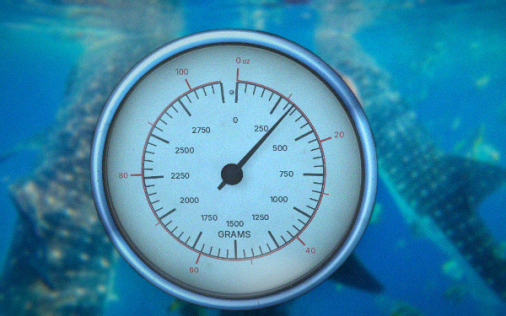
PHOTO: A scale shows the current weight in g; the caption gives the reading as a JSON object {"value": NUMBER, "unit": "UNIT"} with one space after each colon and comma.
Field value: {"value": 325, "unit": "g"}
